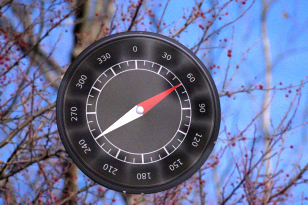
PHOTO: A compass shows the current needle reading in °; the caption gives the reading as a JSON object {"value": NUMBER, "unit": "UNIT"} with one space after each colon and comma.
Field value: {"value": 60, "unit": "°"}
